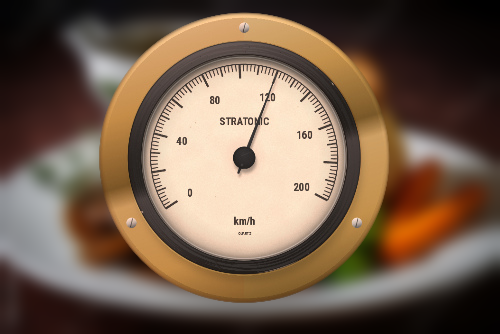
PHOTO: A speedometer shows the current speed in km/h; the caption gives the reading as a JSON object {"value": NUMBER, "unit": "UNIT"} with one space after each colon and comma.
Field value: {"value": 120, "unit": "km/h"}
